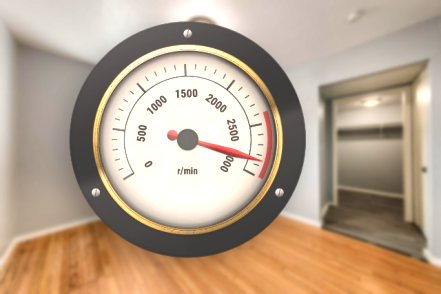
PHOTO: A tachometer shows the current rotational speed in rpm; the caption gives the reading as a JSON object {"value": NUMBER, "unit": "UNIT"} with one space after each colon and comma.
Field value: {"value": 2850, "unit": "rpm"}
